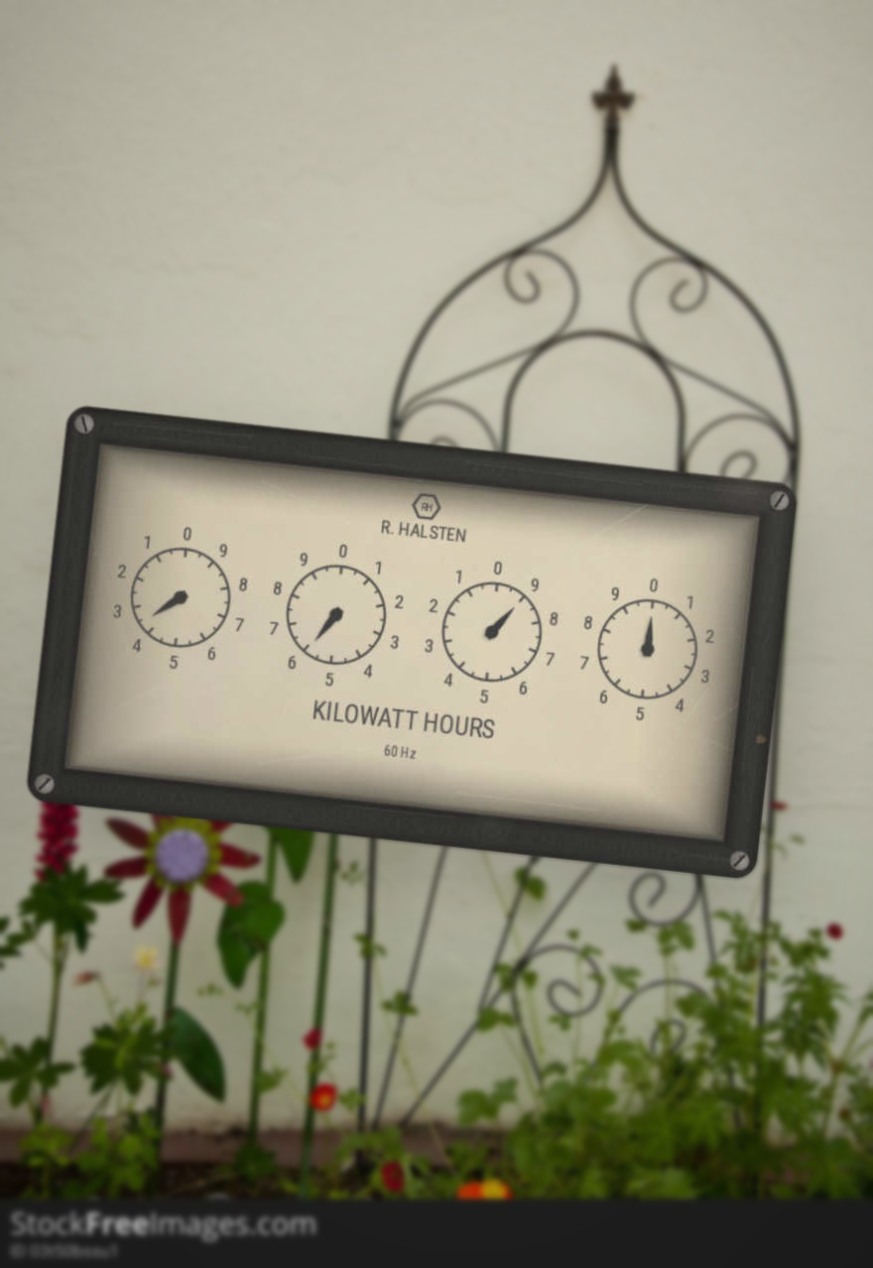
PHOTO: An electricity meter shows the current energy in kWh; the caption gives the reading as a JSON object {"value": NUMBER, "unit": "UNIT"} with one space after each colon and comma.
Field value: {"value": 3590, "unit": "kWh"}
